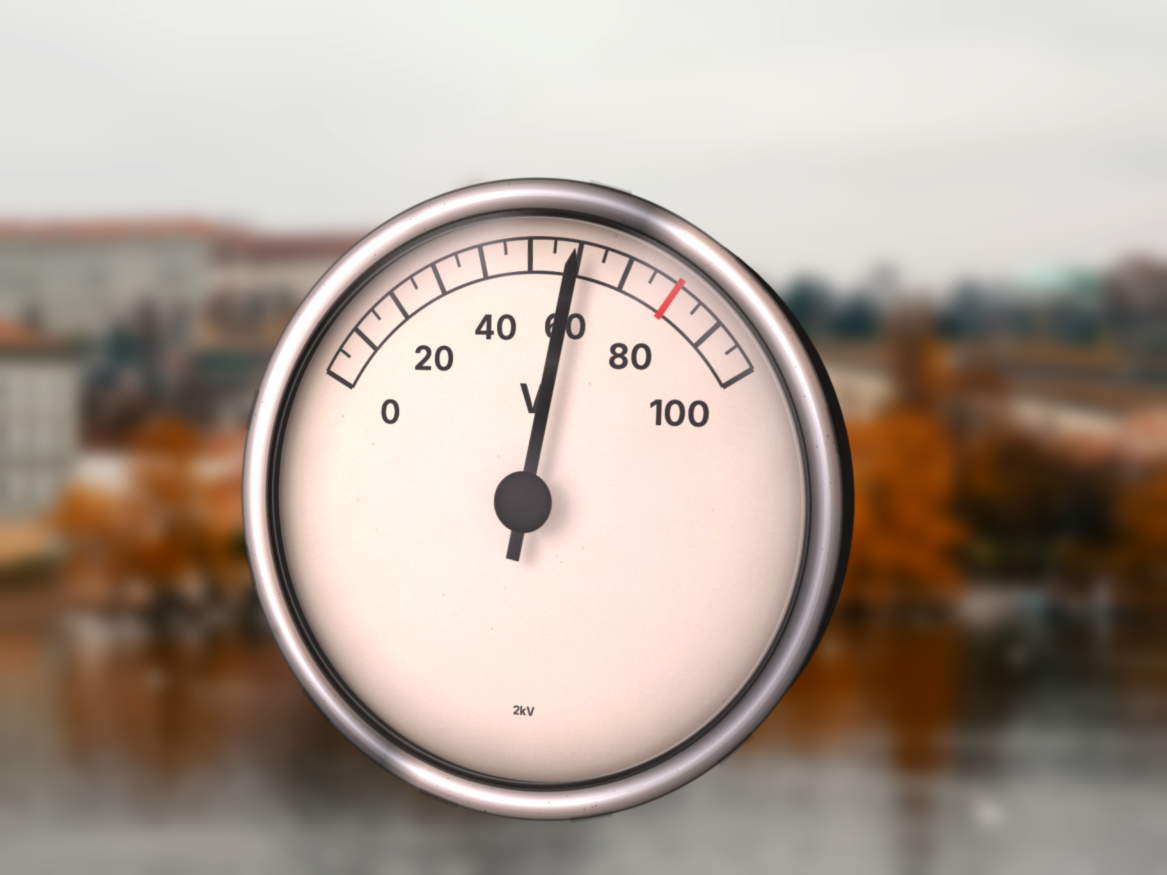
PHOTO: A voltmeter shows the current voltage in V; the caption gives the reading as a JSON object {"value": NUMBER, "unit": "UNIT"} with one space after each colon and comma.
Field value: {"value": 60, "unit": "V"}
